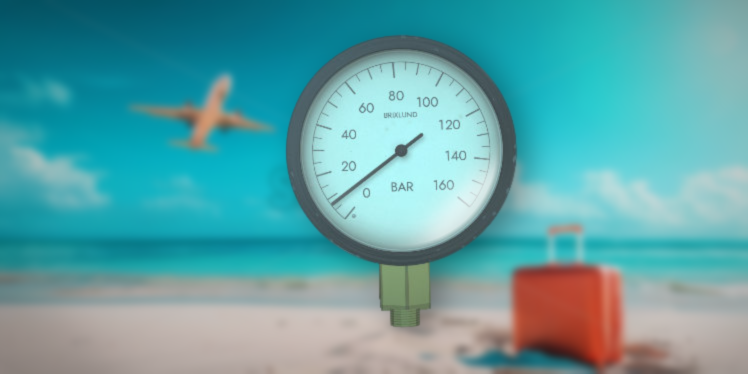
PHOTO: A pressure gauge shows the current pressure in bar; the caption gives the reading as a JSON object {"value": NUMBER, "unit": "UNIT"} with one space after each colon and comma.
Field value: {"value": 7.5, "unit": "bar"}
